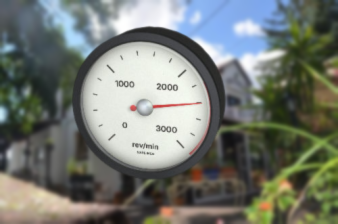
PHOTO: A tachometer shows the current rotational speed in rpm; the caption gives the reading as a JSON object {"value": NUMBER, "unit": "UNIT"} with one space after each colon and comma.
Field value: {"value": 2400, "unit": "rpm"}
